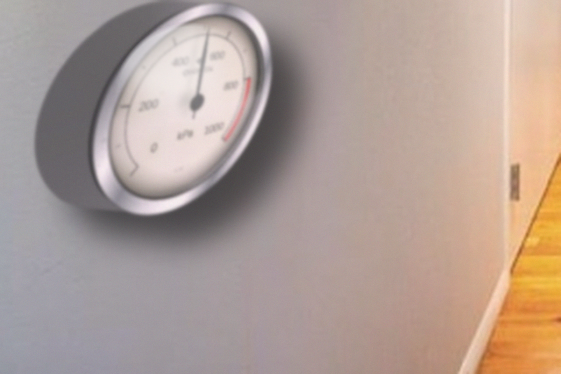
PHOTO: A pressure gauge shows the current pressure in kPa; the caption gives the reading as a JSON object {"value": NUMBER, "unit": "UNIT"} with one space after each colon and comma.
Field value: {"value": 500, "unit": "kPa"}
